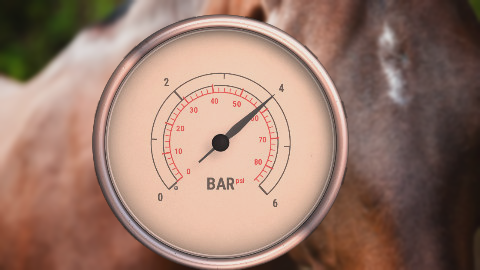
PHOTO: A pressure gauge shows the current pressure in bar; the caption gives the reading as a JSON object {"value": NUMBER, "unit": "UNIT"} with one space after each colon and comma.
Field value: {"value": 4, "unit": "bar"}
